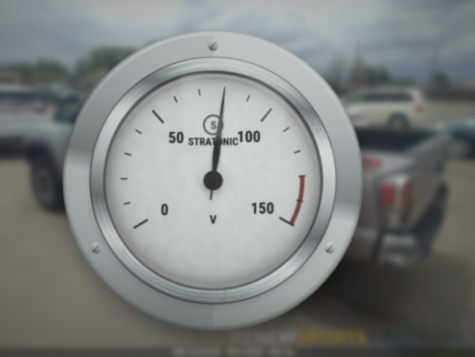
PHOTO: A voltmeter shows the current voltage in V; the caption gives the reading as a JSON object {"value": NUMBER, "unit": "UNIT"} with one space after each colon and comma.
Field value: {"value": 80, "unit": "V"}
